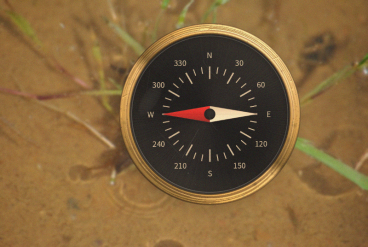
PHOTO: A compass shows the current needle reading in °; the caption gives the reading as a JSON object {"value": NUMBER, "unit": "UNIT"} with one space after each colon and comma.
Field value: {"value": 270, "unit": "°"}
